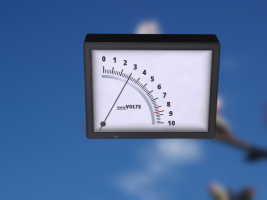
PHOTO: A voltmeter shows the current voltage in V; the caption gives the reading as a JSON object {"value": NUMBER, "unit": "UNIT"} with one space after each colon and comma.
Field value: {"value": 3, "unit": "V"}
